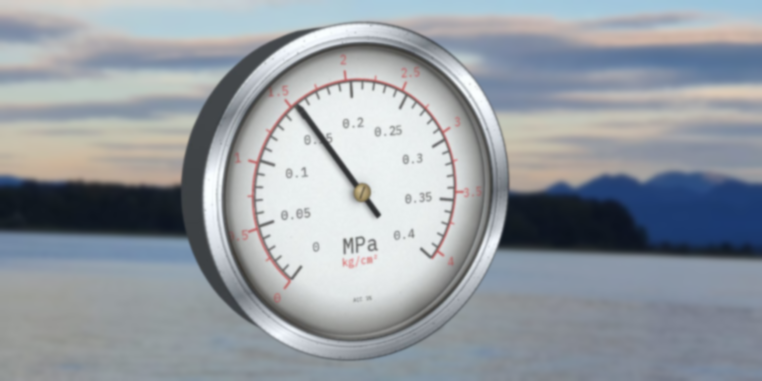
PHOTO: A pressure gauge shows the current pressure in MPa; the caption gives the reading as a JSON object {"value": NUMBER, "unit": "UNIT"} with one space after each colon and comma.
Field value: {"value": 0.15, "unit": "MPa"}
